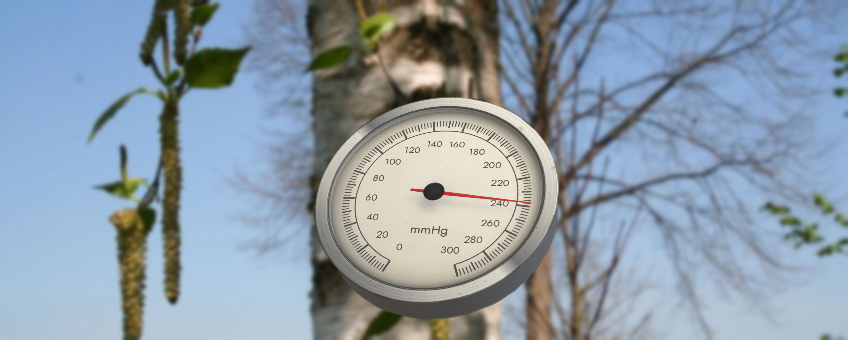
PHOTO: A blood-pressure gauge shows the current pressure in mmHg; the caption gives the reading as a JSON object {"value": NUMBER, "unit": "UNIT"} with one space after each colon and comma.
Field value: {"value": 240, "unit": "mmHg"}
